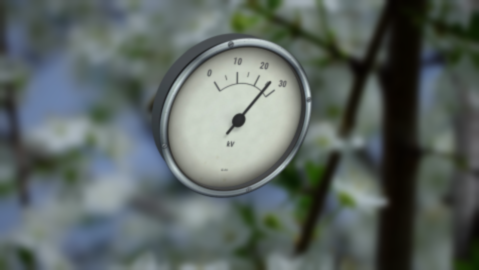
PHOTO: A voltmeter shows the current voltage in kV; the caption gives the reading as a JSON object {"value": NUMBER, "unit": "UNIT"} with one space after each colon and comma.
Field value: {"value": 25, "unit": "kV"}
